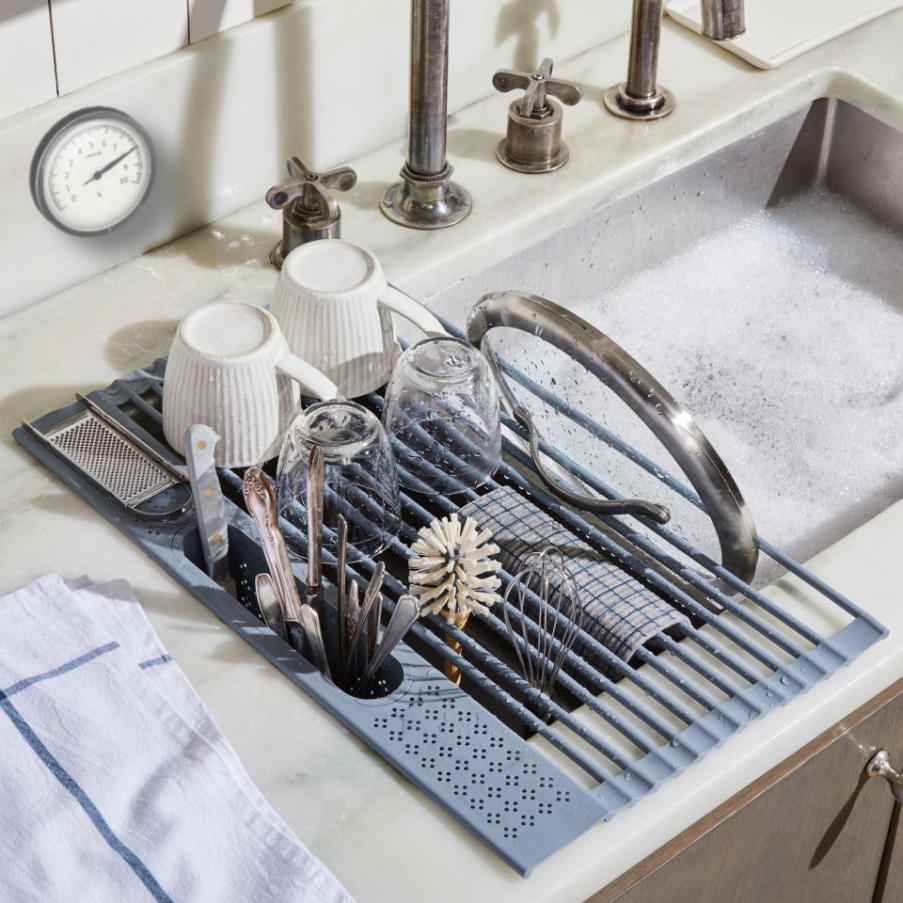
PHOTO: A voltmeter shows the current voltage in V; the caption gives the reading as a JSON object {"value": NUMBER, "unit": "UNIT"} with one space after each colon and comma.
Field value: {"value": 8, "unit": "V"}
